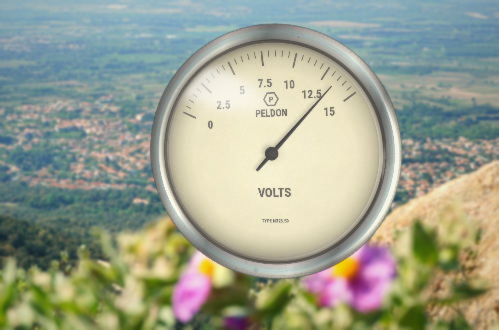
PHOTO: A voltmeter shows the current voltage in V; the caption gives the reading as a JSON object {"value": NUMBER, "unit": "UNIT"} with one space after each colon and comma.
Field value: {"value": 13.5, "unit": "V"}
